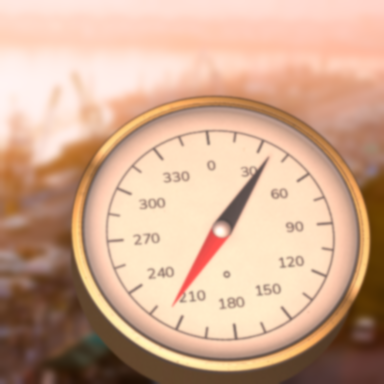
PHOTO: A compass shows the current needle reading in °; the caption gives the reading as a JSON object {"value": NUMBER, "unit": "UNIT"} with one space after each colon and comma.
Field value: {"value": 217.5, "unit": "°"}
